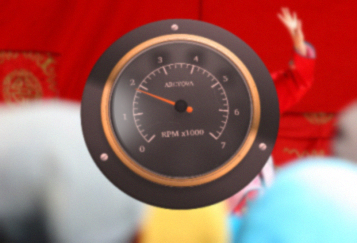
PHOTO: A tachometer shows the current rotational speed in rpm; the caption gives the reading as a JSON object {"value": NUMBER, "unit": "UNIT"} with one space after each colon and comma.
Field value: {"value": 1800, "unit": "rpm"}
